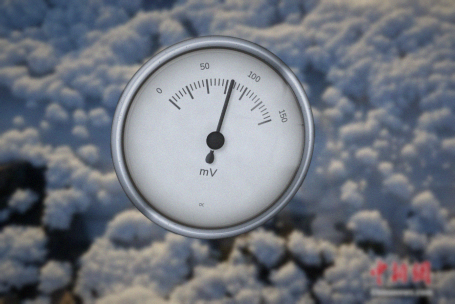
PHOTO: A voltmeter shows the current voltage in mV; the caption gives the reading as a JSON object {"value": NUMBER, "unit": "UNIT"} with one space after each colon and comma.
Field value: {"value": 80, "unit": "mV"}
